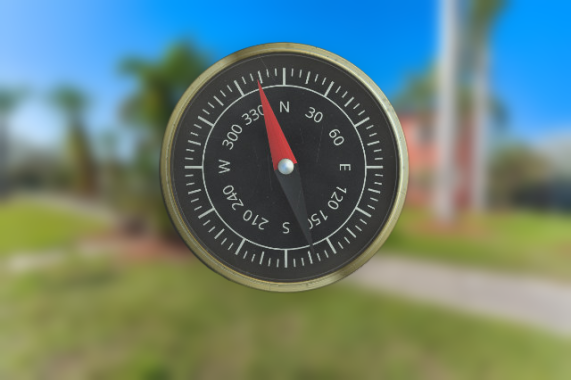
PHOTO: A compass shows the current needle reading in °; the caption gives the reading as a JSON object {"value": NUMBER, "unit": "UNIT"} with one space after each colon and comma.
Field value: {"value": 342.5, "unit": "°"}
